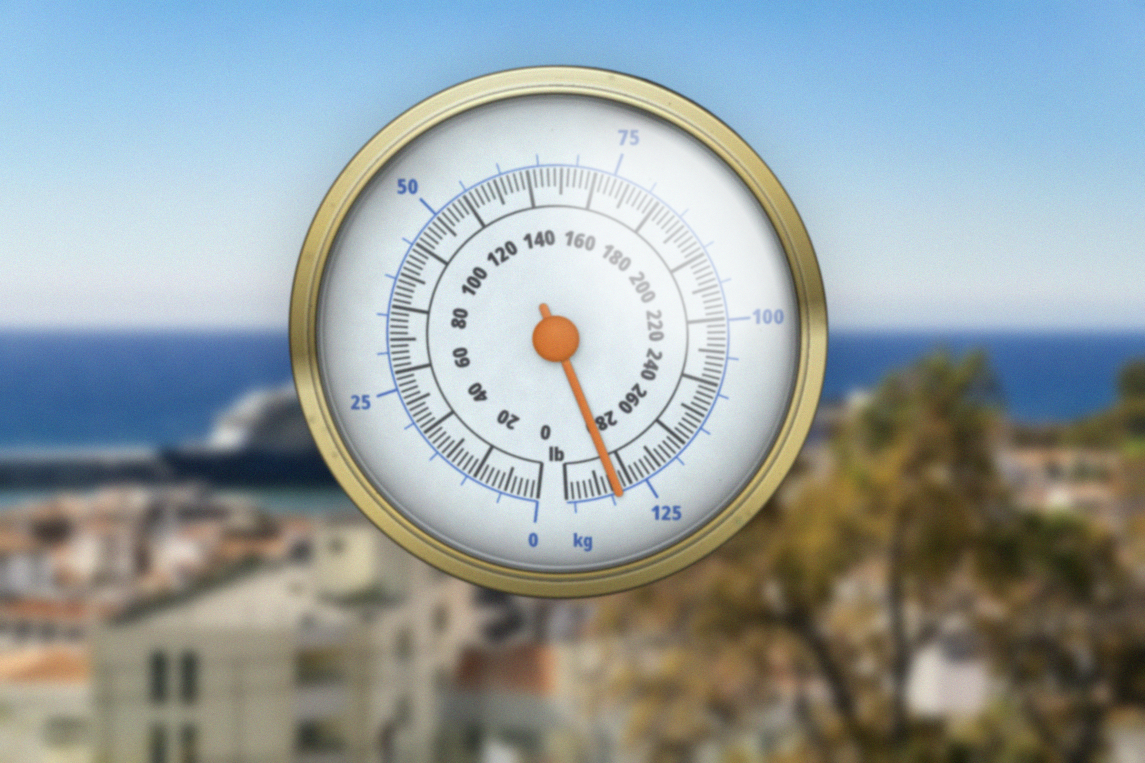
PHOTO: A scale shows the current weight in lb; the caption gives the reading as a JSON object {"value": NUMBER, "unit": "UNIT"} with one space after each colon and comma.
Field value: {"value": 284, "unit": "lb"}
